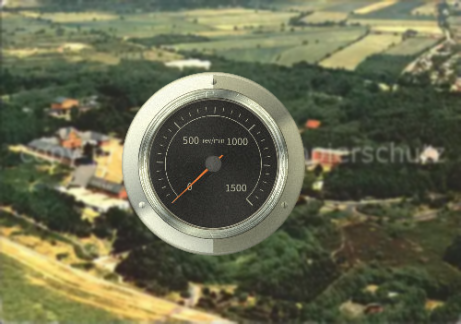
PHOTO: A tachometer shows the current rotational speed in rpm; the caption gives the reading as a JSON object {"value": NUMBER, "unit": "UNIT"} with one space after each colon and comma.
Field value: {"value": 0, "unit": "rpm"}
